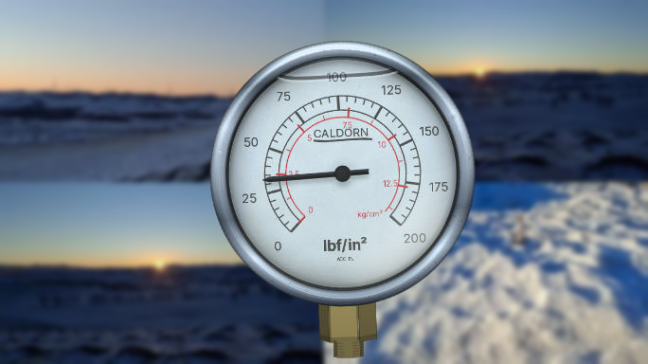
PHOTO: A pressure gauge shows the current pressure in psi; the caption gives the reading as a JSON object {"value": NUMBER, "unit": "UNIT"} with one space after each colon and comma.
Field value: {"value": 32.5, "unit": "psi"}
